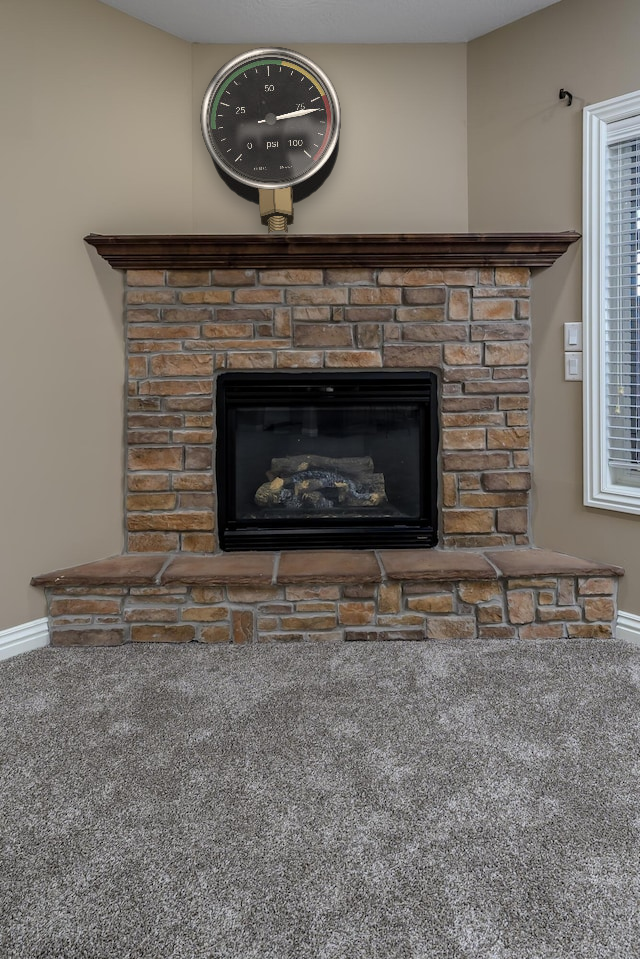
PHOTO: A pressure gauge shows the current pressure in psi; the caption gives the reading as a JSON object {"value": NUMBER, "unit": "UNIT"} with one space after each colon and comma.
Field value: {"value": 80, "unit": "psi"}
